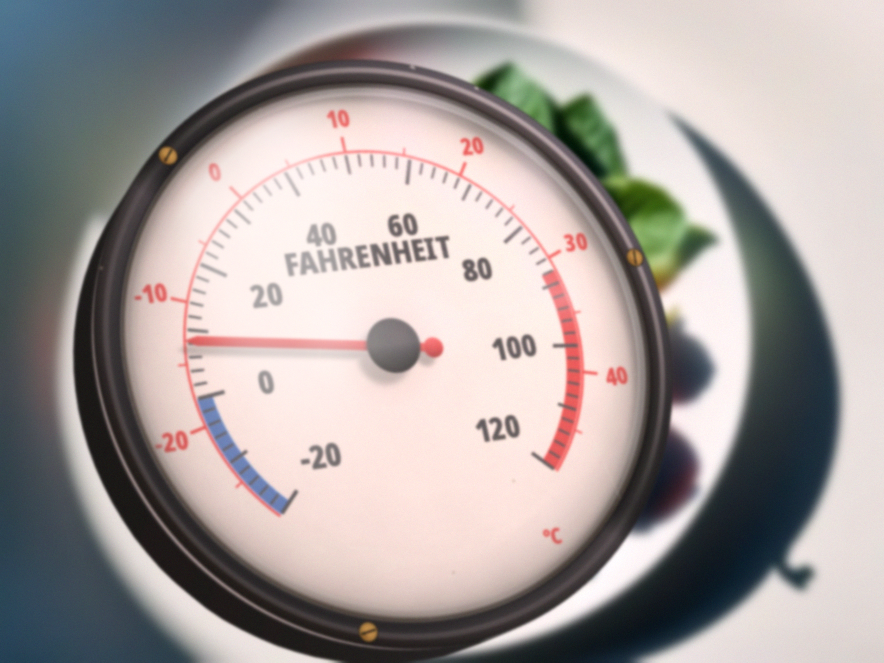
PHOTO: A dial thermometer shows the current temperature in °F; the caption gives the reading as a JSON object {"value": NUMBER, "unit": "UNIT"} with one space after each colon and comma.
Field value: {"value": 8, "unit": "°F"}
